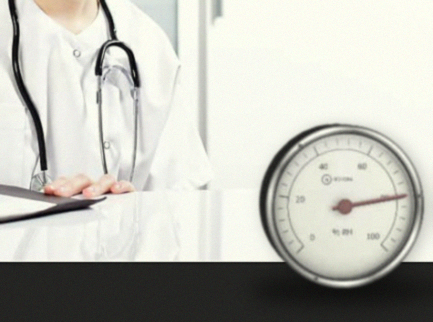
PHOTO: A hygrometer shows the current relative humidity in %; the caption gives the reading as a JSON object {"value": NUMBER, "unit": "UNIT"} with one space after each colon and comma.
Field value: {"value": 80, "unit": "%"}
